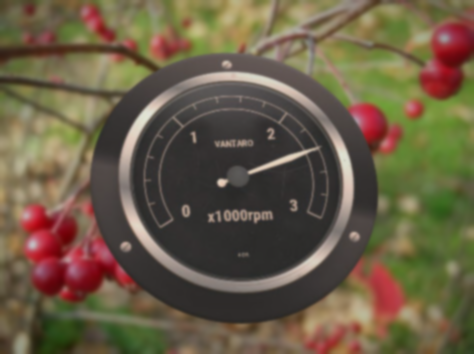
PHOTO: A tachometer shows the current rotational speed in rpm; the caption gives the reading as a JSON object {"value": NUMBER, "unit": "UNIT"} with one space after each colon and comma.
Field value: {"value": 2400, "unit": "rpm"}
